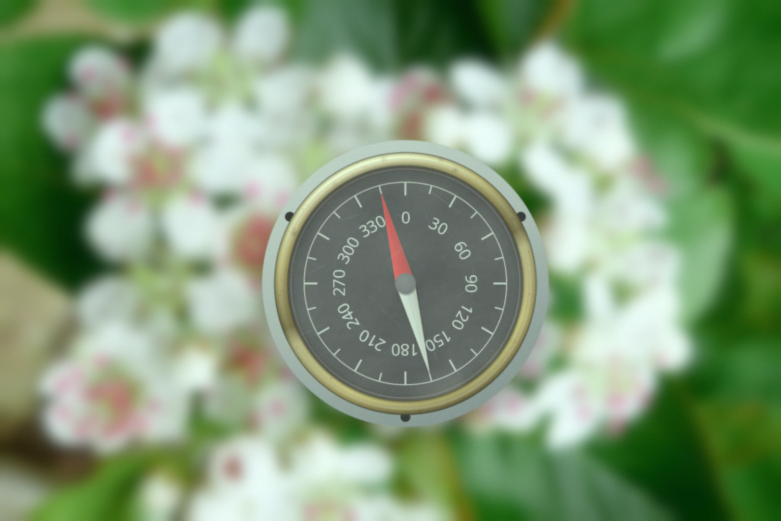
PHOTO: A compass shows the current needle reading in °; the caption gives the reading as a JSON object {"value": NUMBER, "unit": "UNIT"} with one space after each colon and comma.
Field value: {"value": 345, "unit": "°"}
